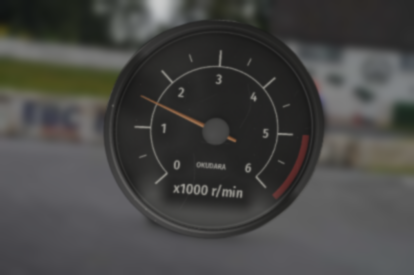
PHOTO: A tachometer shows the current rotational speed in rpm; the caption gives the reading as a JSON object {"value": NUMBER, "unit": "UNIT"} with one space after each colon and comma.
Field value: {"value": 1500, "unit": "rpm"}
